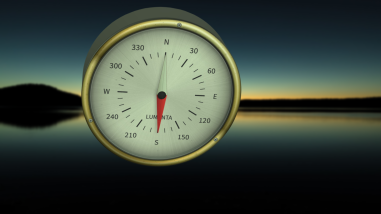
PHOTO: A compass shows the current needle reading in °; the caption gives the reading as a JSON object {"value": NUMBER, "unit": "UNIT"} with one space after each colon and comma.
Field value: {"value": 180, "unit": "°"}
